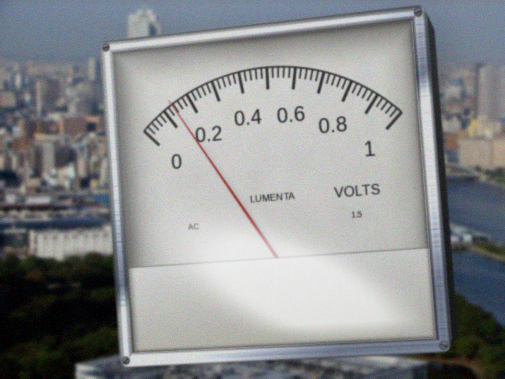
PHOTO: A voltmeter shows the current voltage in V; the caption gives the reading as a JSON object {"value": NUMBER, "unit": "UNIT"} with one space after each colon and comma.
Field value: {"value": 0.14, "unit": "V"}
